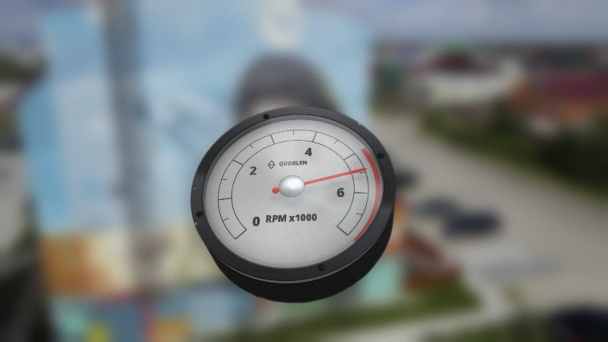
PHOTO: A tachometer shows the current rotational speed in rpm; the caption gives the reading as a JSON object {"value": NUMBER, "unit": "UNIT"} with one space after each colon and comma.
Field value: {"value": 5500, "unit": "rpm"}
